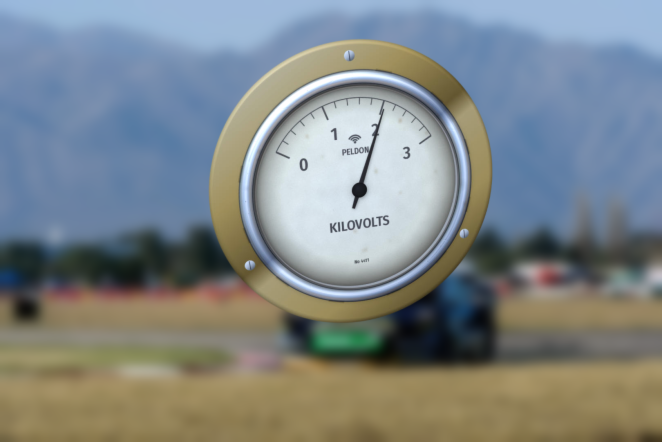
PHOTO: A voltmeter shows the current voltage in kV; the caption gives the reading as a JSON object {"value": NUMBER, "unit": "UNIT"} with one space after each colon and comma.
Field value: {"value": 2, "unit": "kV"}
